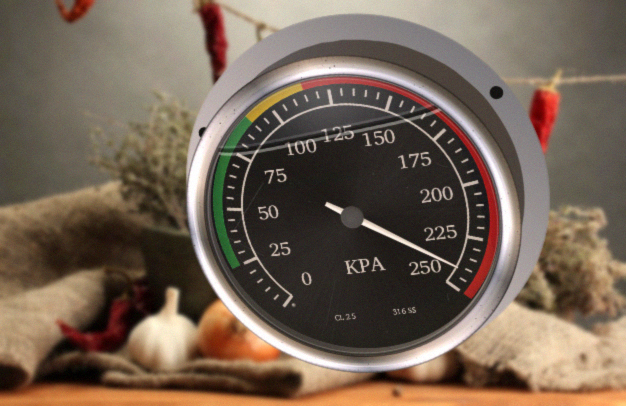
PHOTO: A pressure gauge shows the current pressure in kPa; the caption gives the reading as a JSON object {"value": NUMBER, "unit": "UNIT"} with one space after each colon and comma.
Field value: {"value": 240, "unit": "kPa"}
